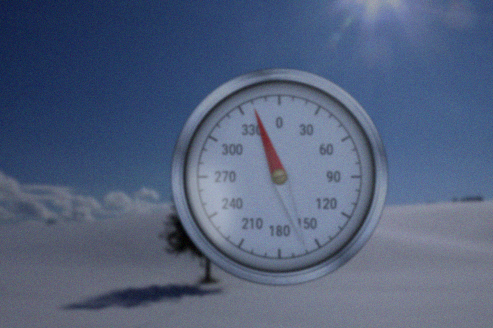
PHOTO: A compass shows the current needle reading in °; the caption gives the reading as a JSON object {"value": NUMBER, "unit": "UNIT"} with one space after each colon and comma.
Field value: {"value": 340, "unit": "°"}
